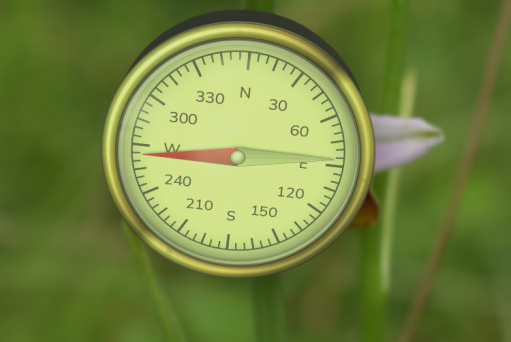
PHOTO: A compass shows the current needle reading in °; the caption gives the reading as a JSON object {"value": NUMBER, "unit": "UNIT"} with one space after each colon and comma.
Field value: {"value": 265, "unit": "°"}
